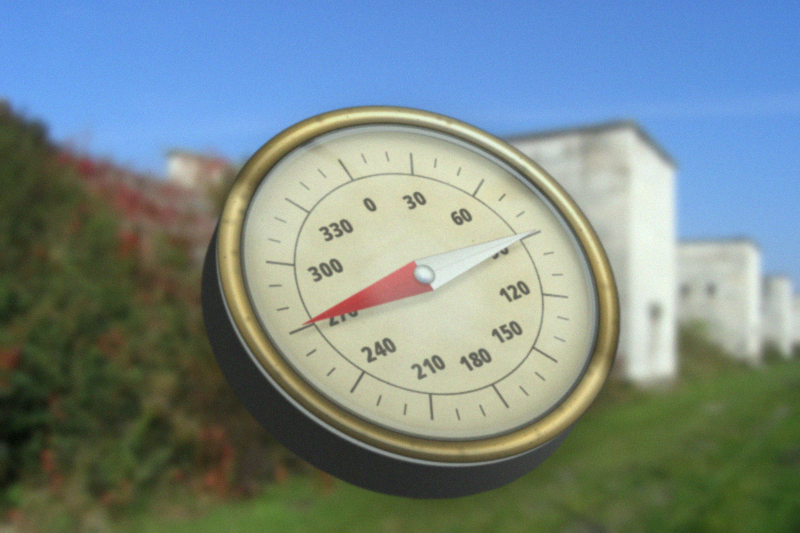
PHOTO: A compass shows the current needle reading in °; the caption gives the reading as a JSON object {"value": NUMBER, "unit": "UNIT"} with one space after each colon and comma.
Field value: {"value": 270, "unit": "°"}
